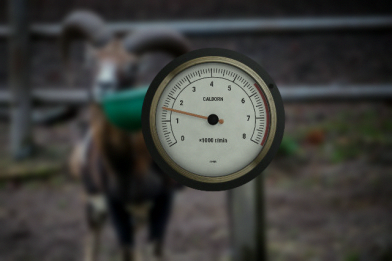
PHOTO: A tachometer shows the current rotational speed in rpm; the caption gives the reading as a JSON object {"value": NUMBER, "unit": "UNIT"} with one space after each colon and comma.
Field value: {"value": 1500, "unit": "rpm"}
